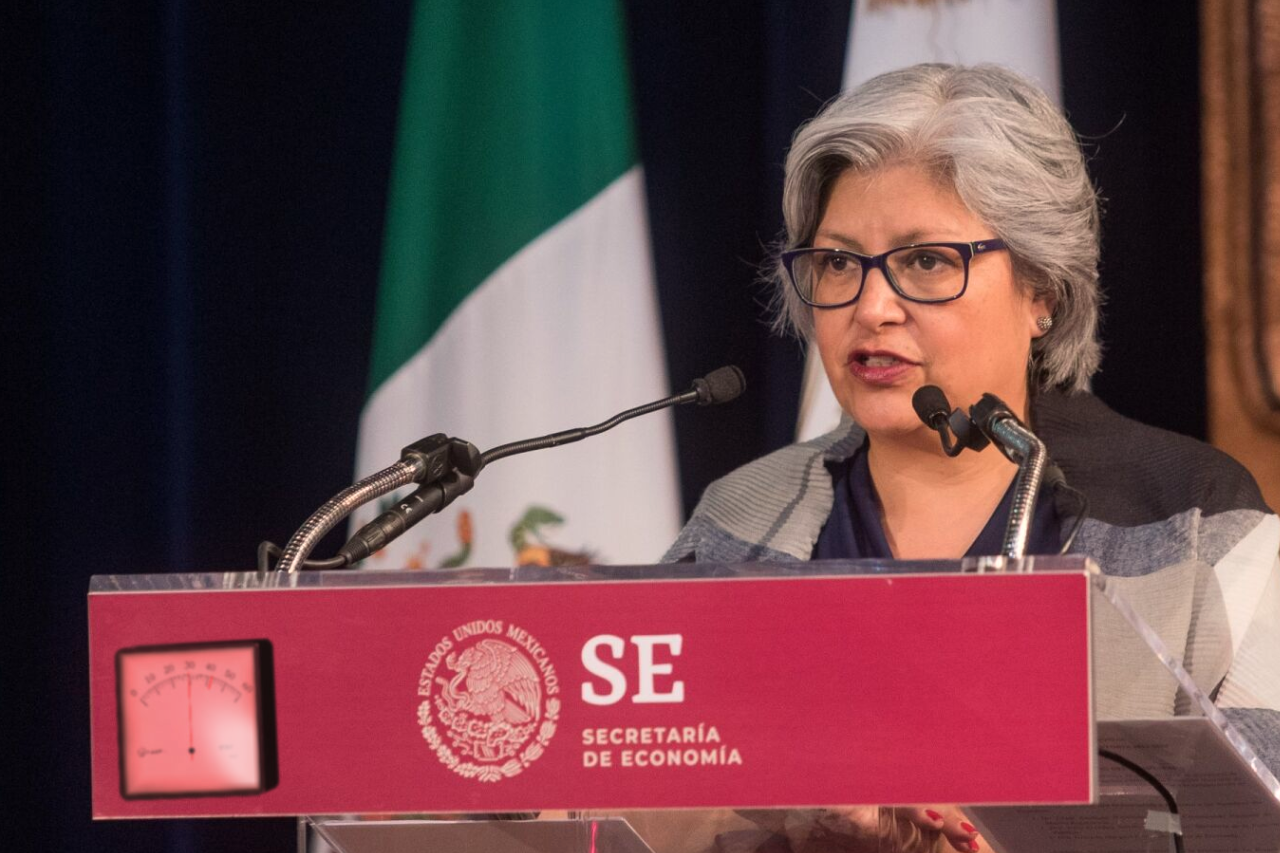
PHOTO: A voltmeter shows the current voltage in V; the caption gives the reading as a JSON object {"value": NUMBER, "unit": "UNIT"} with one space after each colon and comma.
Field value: {"value": 30, "unit": "V"}
